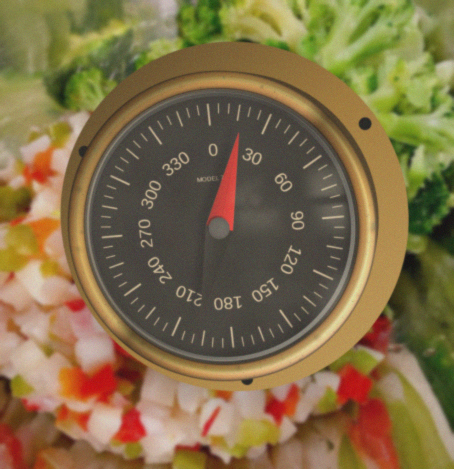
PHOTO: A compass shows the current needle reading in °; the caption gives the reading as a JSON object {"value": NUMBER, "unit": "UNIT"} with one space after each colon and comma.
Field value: {"value": 17.5, "unit": "°"}
